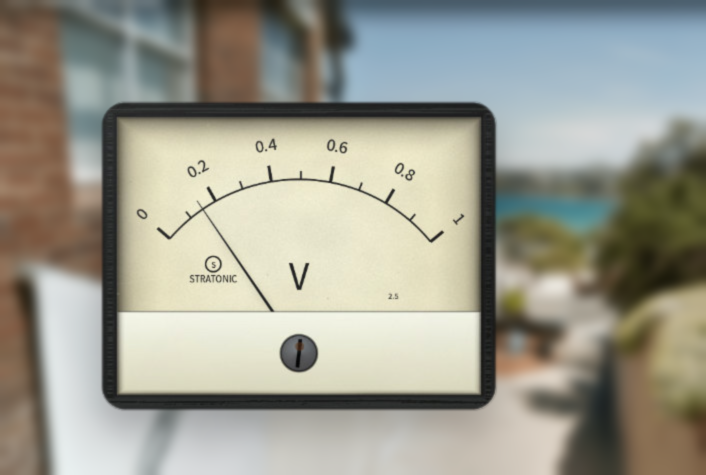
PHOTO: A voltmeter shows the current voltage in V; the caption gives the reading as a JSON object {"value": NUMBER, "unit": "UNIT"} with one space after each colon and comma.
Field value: {"value": 0.15, "unit": "V"}
